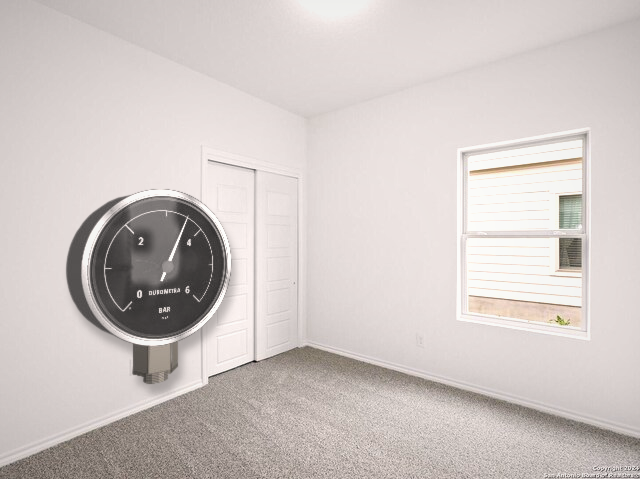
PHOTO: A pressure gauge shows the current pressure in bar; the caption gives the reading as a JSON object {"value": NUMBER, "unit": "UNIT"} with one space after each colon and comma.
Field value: {"value": 3.5, "unit": "bar"}
